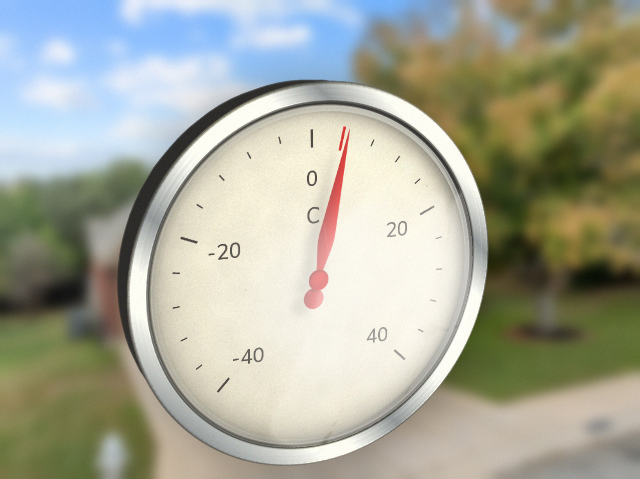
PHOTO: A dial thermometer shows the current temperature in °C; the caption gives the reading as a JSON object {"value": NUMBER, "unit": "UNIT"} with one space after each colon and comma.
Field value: {"value": 4, "unit": "°C"}
